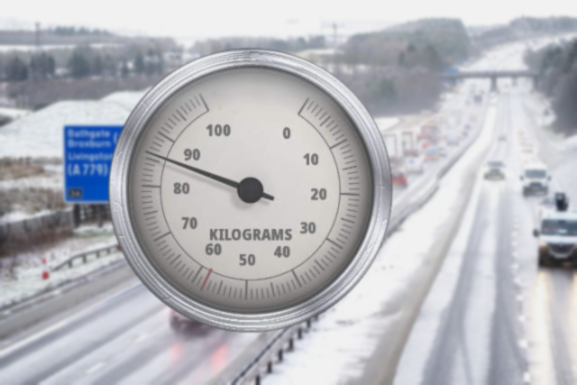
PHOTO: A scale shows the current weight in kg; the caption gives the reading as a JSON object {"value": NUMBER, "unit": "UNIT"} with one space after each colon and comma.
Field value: {"value": 86, "unit": "kg"}
